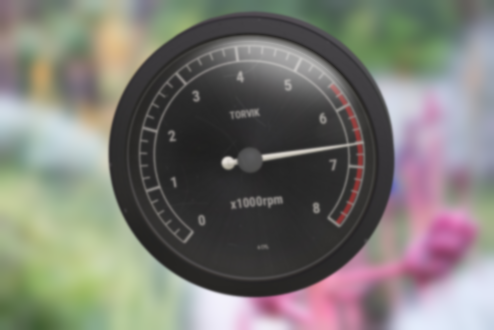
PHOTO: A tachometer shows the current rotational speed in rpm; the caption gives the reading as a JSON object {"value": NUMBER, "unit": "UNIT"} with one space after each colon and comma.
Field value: {"value": 6600, "unit": "rpm"}
